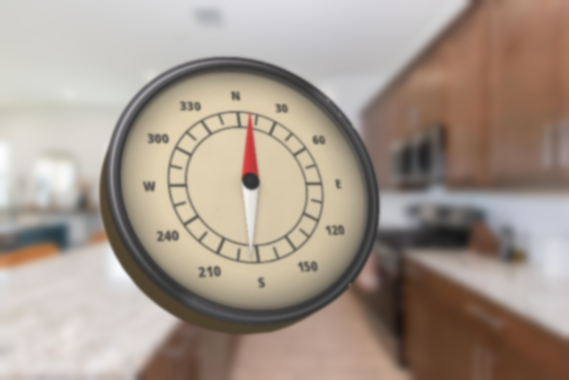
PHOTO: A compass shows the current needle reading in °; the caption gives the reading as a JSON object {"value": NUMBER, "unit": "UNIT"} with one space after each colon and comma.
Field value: {"value": 7.5, "unit": "°"}
